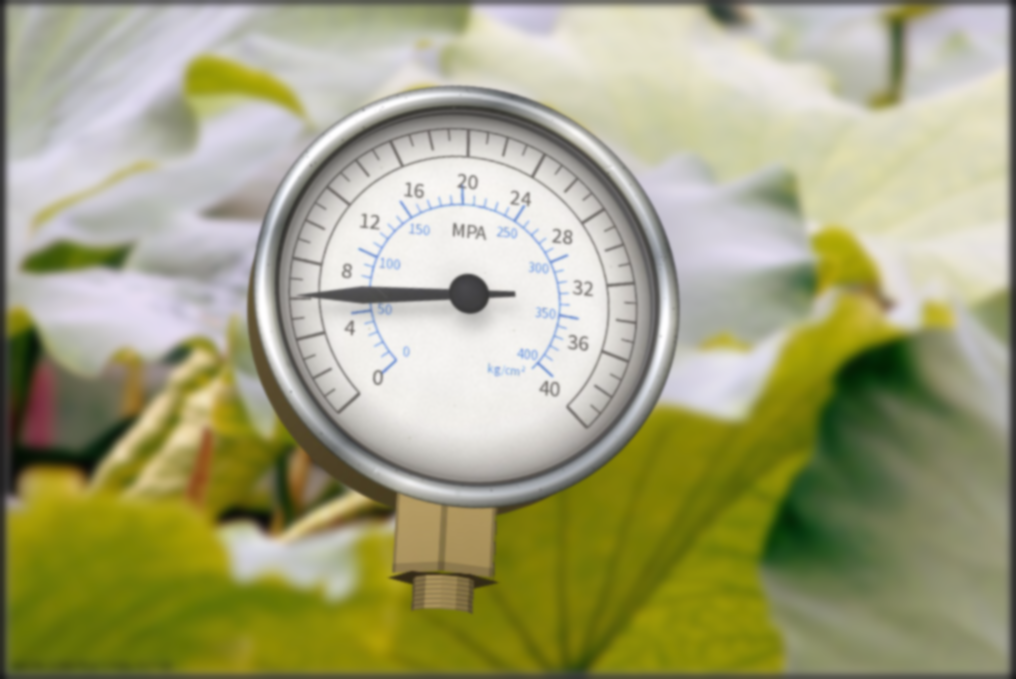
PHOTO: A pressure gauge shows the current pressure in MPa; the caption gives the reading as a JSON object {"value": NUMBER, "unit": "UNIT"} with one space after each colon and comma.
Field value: {"value": 6, "unit": "MPa"}
